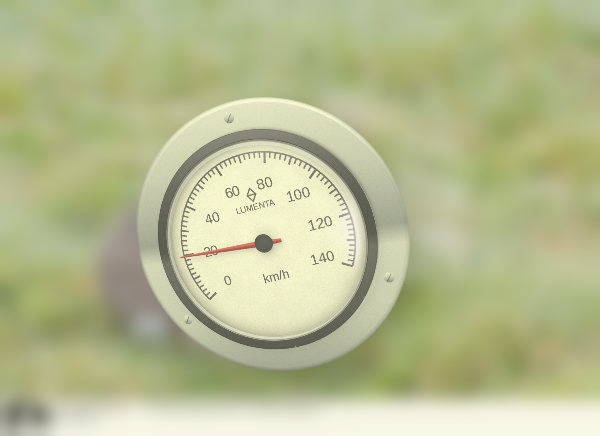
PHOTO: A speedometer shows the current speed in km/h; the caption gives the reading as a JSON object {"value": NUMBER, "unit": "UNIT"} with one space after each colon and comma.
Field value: {"value": 20, "unit": "km/h"}
